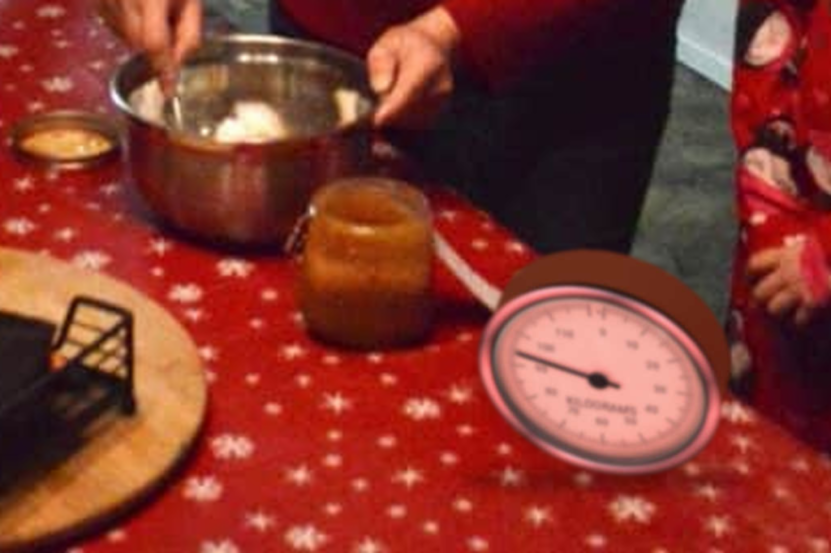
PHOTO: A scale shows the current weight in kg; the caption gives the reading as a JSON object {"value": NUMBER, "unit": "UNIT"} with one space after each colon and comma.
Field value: {"value": 95, "unit": "kg"}
